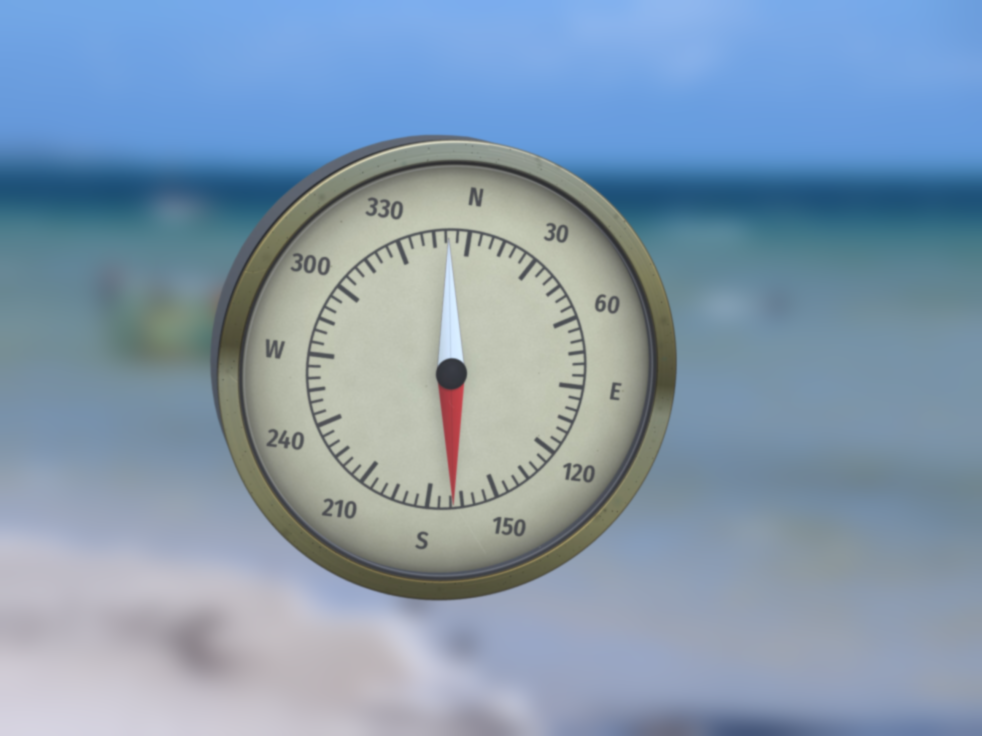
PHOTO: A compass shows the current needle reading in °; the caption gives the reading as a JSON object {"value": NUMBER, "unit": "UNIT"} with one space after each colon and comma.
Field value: {"value": 170, "unit": "°"}
